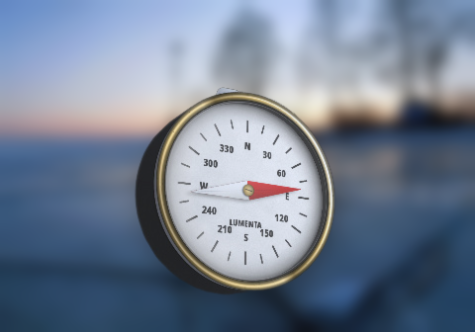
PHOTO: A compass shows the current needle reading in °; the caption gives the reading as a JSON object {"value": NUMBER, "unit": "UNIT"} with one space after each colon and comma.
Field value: {"value": 82.5, "unit": "°"}
